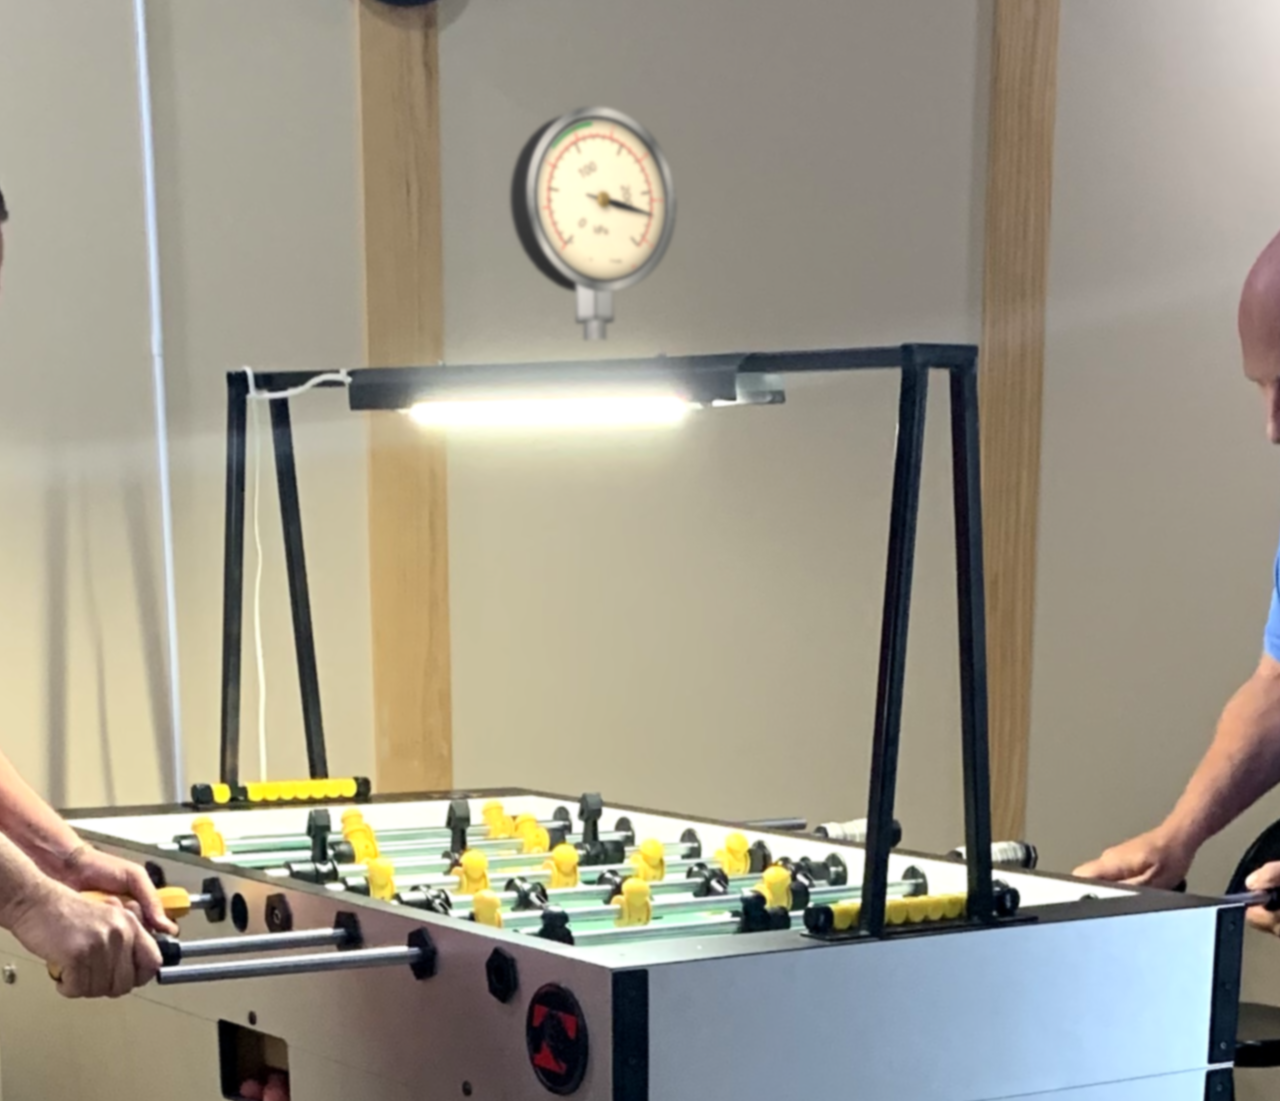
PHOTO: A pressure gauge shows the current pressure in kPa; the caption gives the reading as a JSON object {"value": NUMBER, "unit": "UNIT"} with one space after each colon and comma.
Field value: {"value": 220, "unit": "kPa"}
